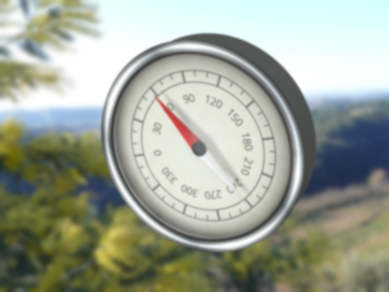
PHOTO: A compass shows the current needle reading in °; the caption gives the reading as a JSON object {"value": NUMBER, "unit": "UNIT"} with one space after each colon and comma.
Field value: {"value": 60, "unit": "°"}
